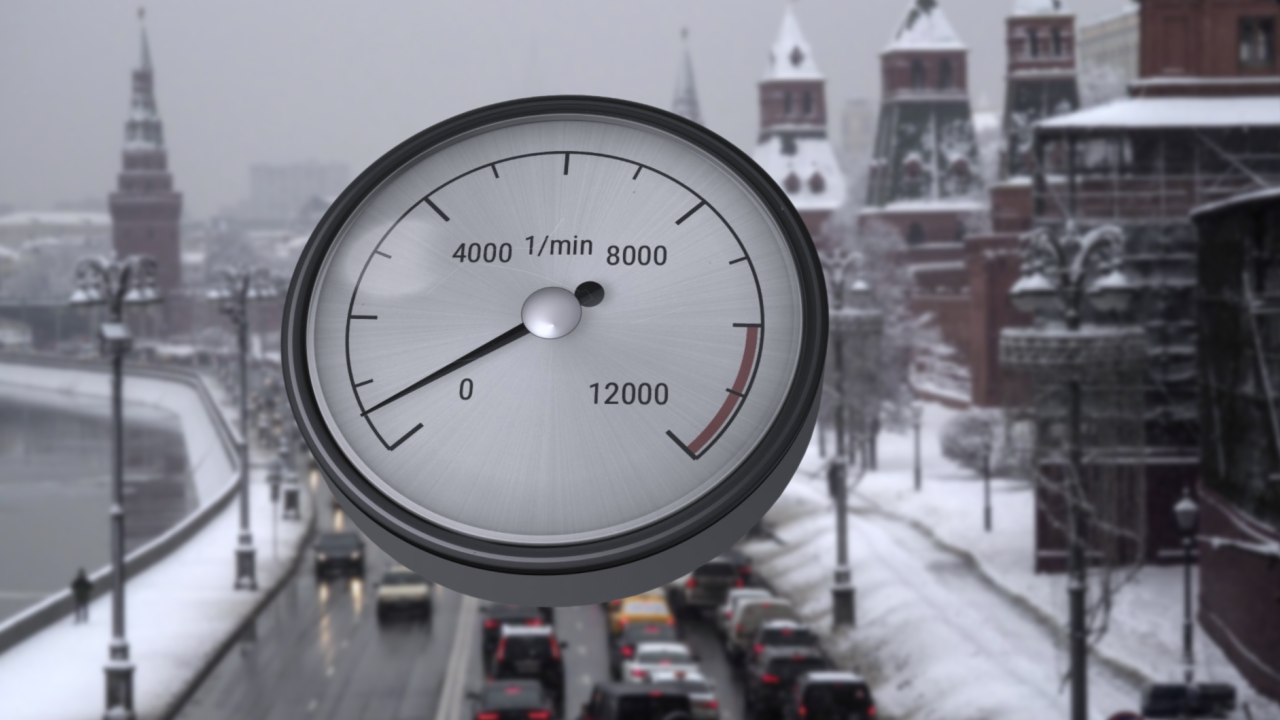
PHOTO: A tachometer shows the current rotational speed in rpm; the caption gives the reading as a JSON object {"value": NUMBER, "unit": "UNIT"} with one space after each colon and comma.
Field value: {"value": 500, "unit": "rpm"}
